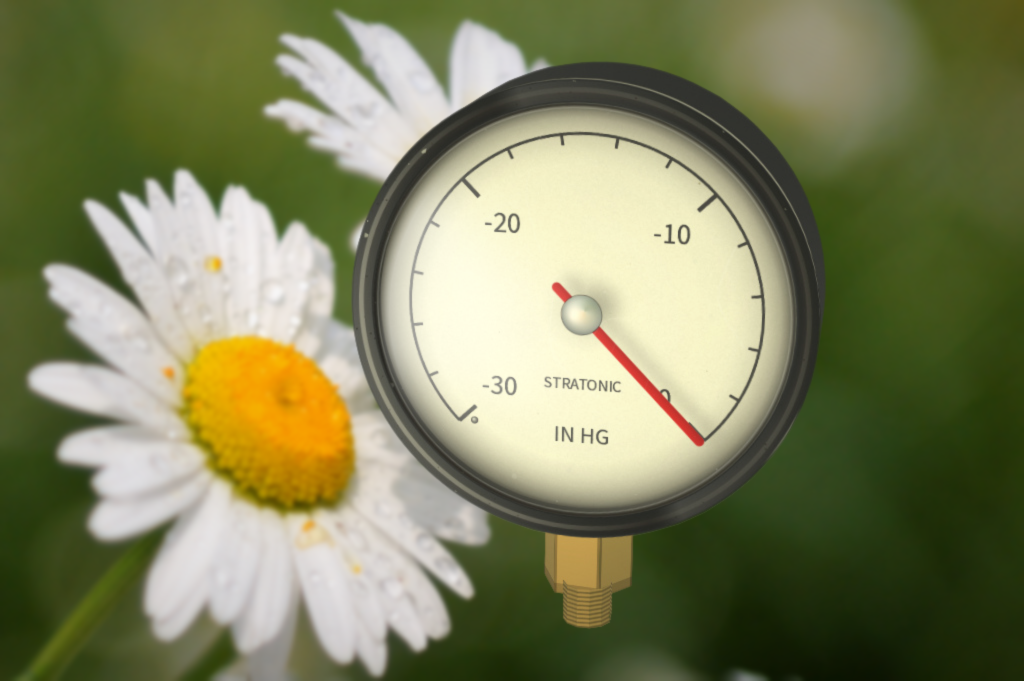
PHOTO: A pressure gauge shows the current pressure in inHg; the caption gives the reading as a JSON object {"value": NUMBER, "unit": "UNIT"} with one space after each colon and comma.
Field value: {"value": 0, "unit": "inHg"}
